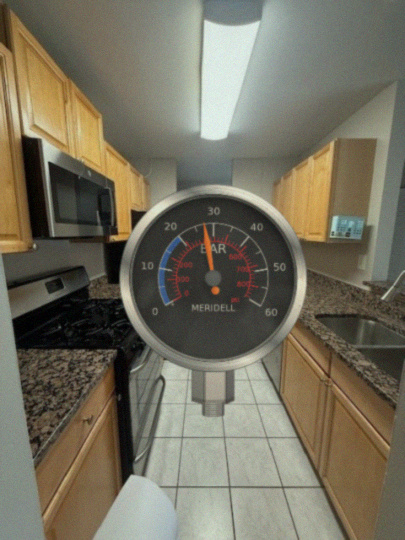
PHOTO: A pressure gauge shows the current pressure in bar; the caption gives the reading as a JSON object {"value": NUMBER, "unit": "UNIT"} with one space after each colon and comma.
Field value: {"value": 27.5, "unit": "bar"}
